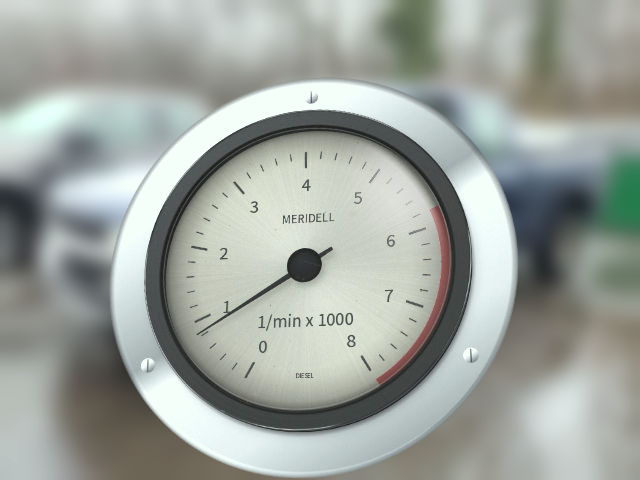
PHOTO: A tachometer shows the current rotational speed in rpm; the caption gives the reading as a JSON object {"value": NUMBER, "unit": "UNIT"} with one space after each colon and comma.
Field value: {"value": 800, "unit": "rpm"}
